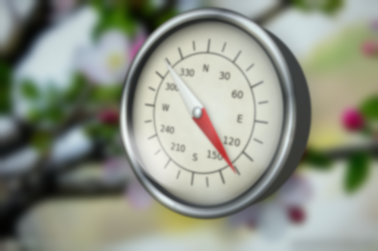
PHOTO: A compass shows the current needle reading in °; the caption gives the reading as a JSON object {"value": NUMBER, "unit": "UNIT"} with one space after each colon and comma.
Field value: {"value": 135, "unit": "°"}
